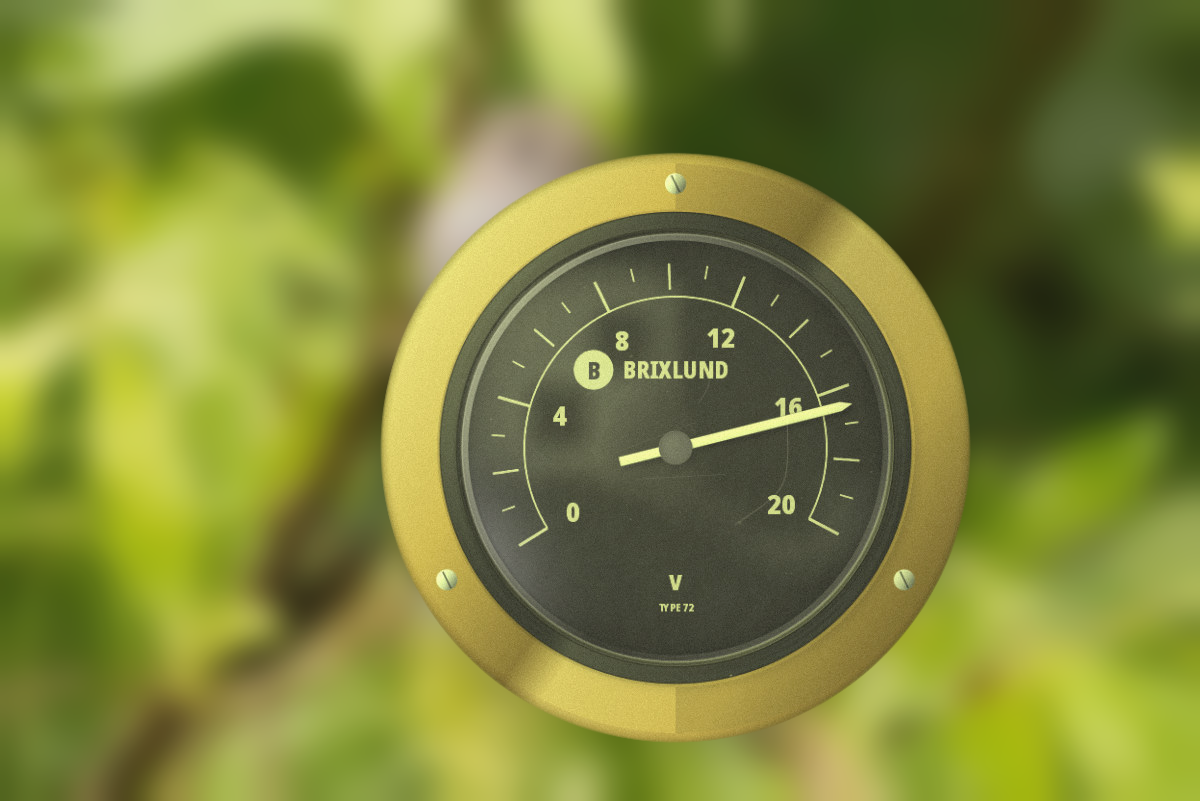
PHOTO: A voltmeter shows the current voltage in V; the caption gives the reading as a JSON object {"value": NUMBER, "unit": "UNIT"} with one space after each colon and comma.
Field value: {"value": 16.5, "unit": "V"}
